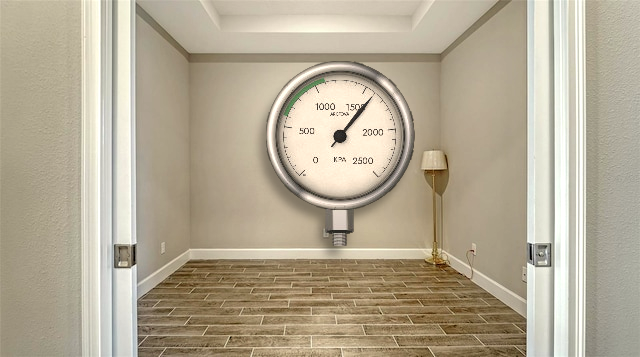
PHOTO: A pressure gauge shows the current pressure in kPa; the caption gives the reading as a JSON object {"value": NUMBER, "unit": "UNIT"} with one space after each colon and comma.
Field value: {"value": 1600, "unit": "kPa"}
